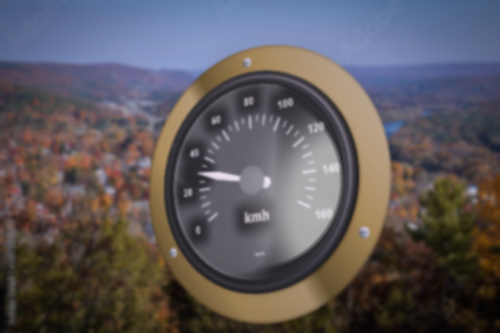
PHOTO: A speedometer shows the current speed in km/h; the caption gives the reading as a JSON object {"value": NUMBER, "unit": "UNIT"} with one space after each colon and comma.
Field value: {"value": 30, "unit": "km/h"}
